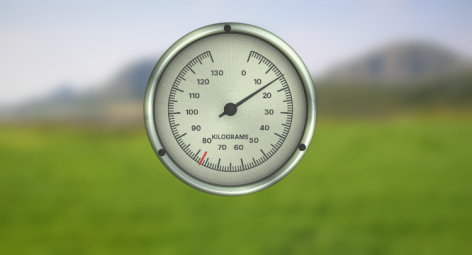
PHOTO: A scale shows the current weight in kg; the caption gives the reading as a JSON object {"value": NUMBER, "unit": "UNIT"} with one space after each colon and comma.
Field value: {"value": 15, "unit": "kg"}
